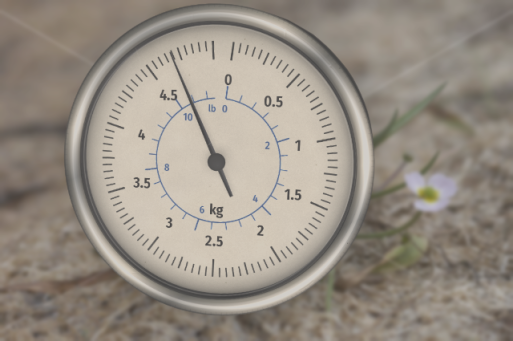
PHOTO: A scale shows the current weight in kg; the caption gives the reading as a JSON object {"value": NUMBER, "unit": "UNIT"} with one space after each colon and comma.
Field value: {"value": 4.7, "unit": "kg"}
